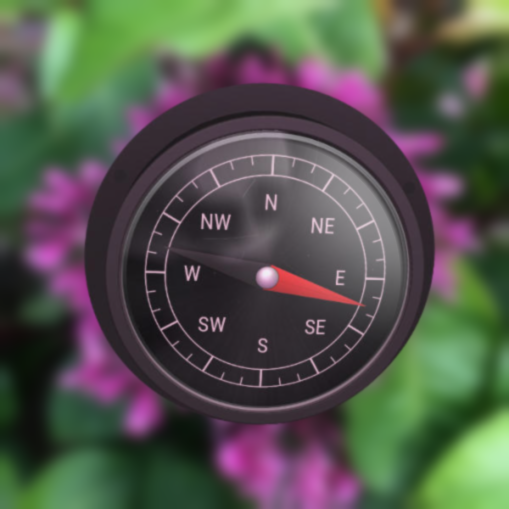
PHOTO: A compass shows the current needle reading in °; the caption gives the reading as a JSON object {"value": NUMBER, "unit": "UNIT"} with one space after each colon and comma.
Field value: {"value": 105, "unit": "°"}
